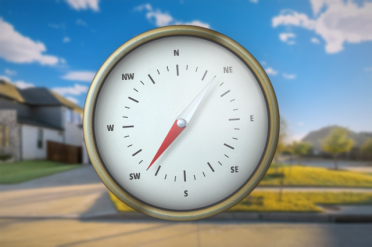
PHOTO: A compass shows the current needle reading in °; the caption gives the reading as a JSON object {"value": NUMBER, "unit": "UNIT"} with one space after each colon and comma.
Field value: {"value": 220, "unit": "°"}
